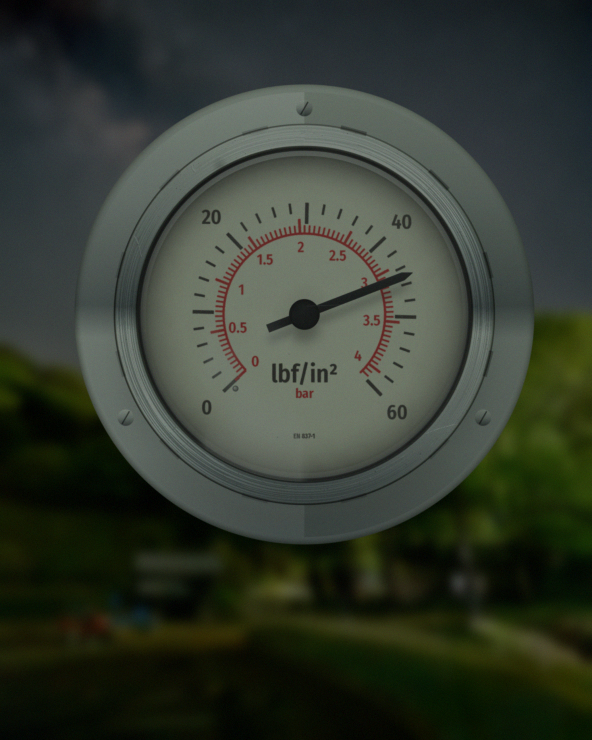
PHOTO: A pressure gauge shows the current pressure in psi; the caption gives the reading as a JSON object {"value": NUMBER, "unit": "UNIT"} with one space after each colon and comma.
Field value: {"value": 45, "unit": "psi"}
